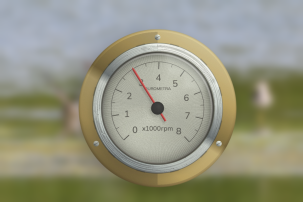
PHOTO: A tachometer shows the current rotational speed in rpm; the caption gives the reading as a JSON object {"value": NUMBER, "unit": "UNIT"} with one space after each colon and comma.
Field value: {"value": 3000, "unit": "rpm"}
